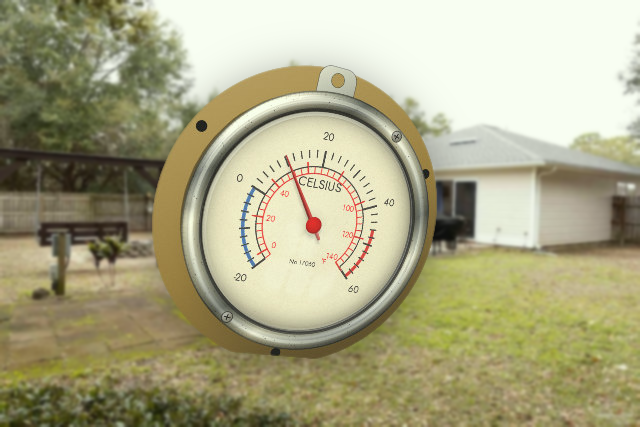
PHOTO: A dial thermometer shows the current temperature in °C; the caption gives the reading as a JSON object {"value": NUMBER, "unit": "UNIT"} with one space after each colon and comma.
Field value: {"value": 10, "unit": "°C"}
